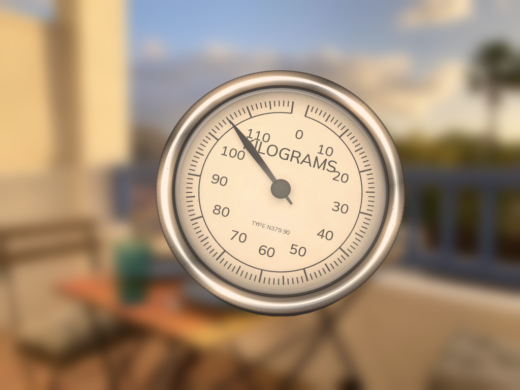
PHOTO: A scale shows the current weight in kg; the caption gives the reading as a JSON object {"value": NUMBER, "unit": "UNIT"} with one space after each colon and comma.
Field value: {"value": 105, "unit": "kg"}
